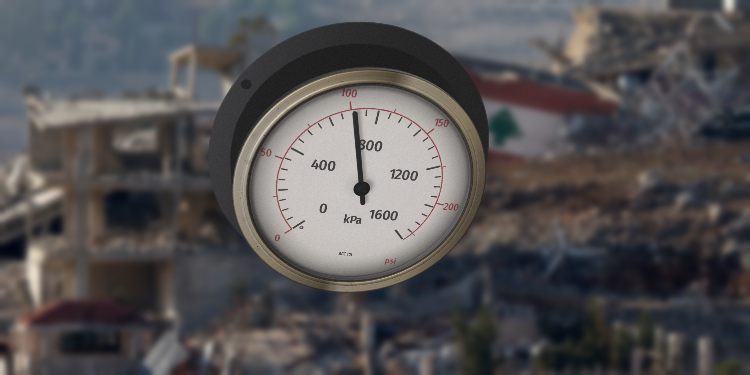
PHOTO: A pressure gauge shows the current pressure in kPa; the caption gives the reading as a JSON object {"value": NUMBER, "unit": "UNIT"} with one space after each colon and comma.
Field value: {"value": 700, "unit": "kPa"}
